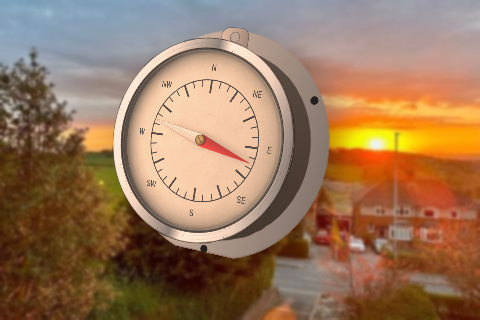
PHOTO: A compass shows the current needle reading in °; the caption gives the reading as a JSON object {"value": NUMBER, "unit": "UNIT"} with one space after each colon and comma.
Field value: {"value": 105, "unit": "°"}
